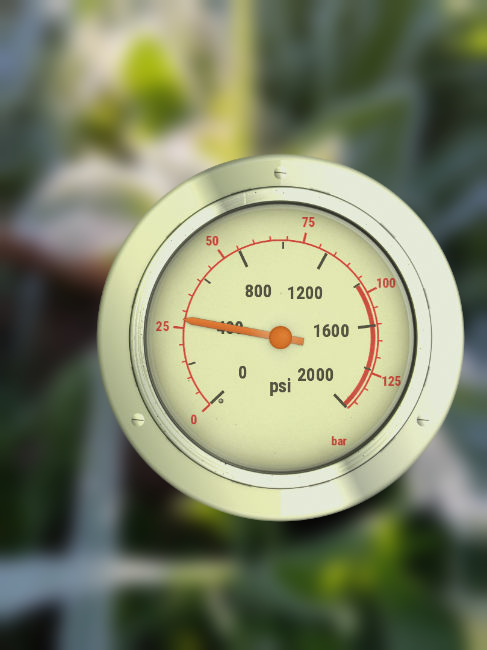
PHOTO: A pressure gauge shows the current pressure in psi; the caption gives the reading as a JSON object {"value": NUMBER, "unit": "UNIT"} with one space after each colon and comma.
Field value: {"value": 400, "unit": "psi"}
